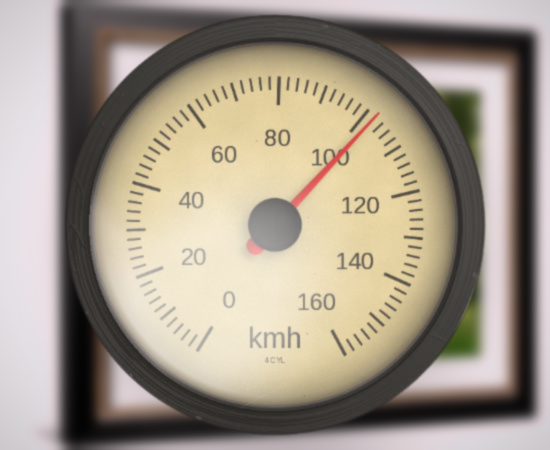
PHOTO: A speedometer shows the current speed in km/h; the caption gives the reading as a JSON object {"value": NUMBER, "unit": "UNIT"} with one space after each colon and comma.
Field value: {"value": 102, "unit": "km/h"}
